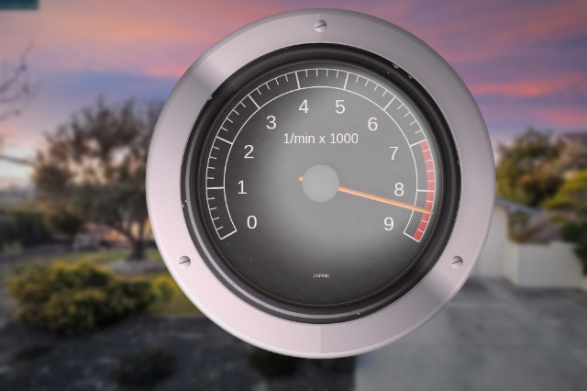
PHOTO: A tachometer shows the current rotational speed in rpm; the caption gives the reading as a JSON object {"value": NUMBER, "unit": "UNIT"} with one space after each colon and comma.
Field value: {"value": 8400, "unit": "rpm"}
